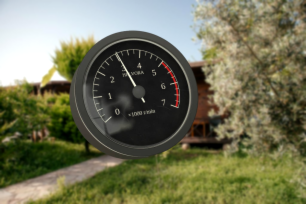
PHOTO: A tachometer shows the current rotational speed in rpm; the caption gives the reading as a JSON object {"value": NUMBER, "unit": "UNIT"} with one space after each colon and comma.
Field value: {"value": 3000, "unit": "rpm"}
